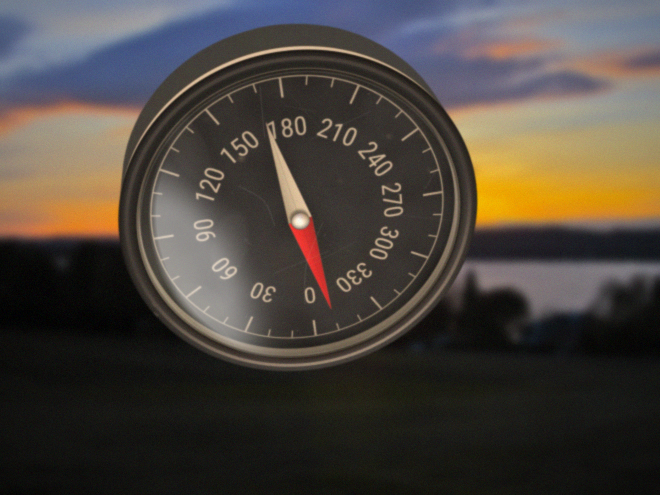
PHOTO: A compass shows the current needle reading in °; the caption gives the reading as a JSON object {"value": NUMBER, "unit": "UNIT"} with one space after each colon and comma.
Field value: {"value": 350, "unit": "°"}
